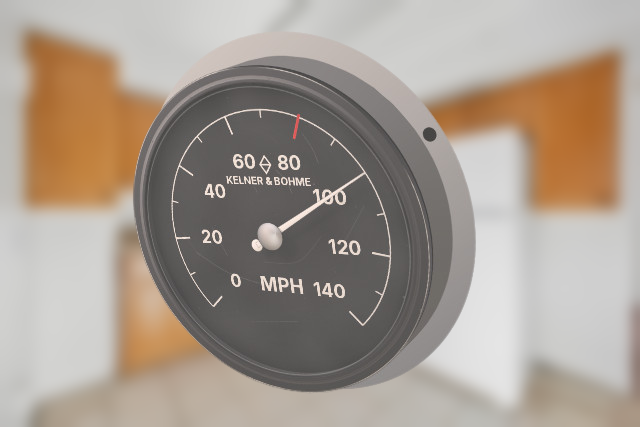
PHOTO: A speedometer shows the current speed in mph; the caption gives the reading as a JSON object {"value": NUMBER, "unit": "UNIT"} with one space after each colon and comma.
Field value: {"value": 100, "unit": "mph"}
